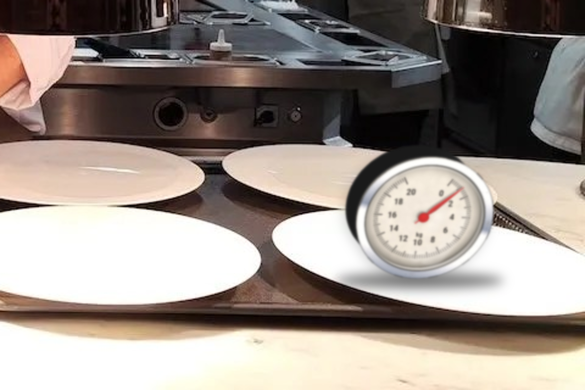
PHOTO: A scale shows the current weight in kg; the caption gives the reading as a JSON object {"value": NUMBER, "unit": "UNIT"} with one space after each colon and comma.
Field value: {"value": 1, "unit": "kg"}
